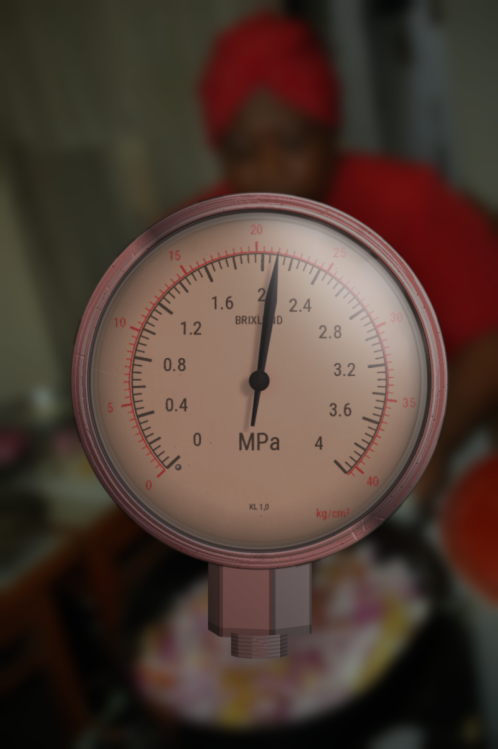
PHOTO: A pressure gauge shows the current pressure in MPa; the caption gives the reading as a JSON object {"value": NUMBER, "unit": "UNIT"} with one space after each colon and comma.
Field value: {"value": 2.1, "unit": "MPa"}
